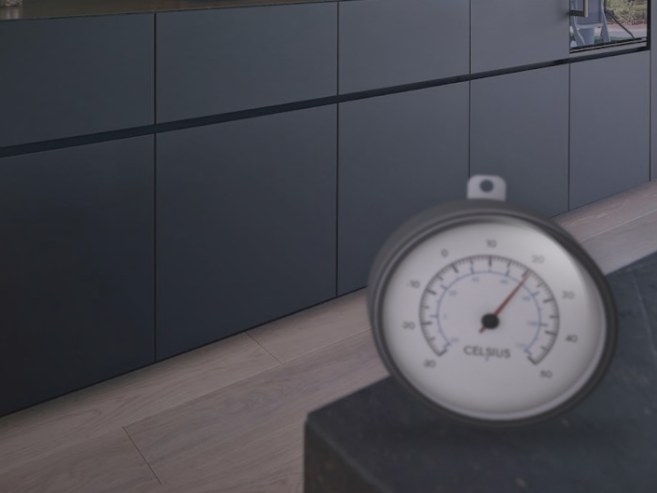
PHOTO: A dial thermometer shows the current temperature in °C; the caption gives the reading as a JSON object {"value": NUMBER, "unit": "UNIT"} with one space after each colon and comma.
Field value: {"value": 20, "unit": "°C"}
